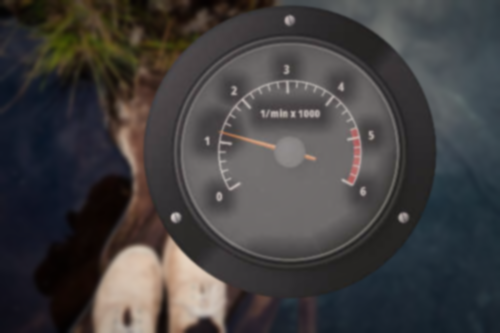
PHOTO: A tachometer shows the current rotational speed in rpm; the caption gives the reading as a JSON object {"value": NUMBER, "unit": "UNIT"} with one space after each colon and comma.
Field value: {"value": 1200, "unit": "rpm"}
